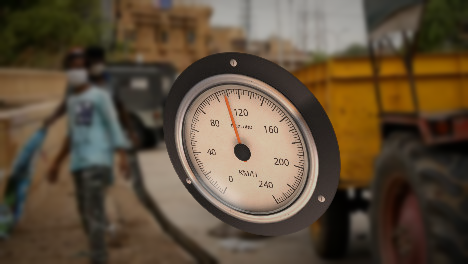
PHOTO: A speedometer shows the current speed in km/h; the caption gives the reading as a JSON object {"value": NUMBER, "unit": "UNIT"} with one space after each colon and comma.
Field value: {"value": 110, "unit": "km/h"}
